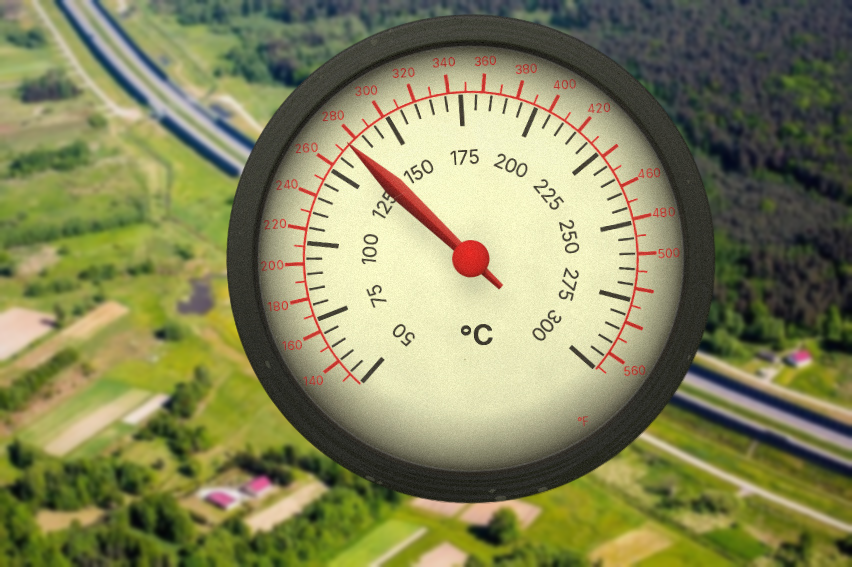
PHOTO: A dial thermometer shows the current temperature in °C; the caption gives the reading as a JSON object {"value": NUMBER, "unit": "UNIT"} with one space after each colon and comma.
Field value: {"value": 135, "unit": "°C"}
